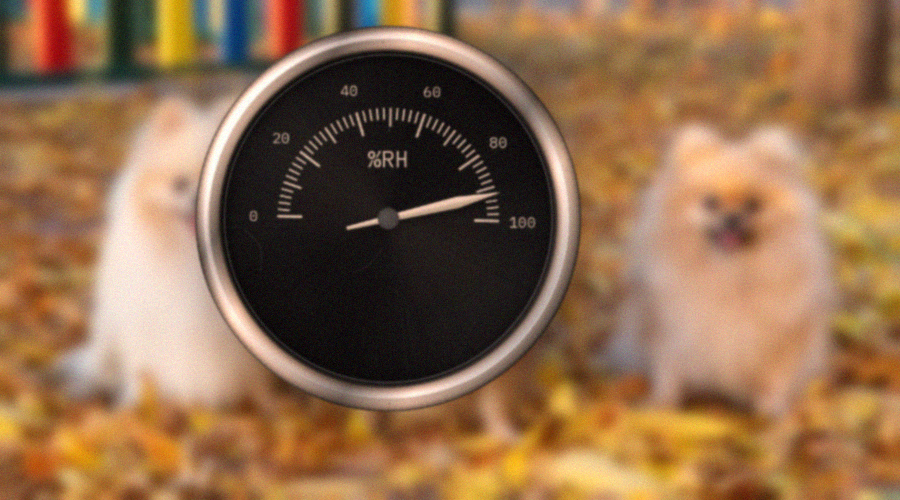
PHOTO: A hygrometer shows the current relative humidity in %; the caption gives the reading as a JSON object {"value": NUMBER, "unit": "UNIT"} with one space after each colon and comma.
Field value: {"value": 92, "unit": "%"}
